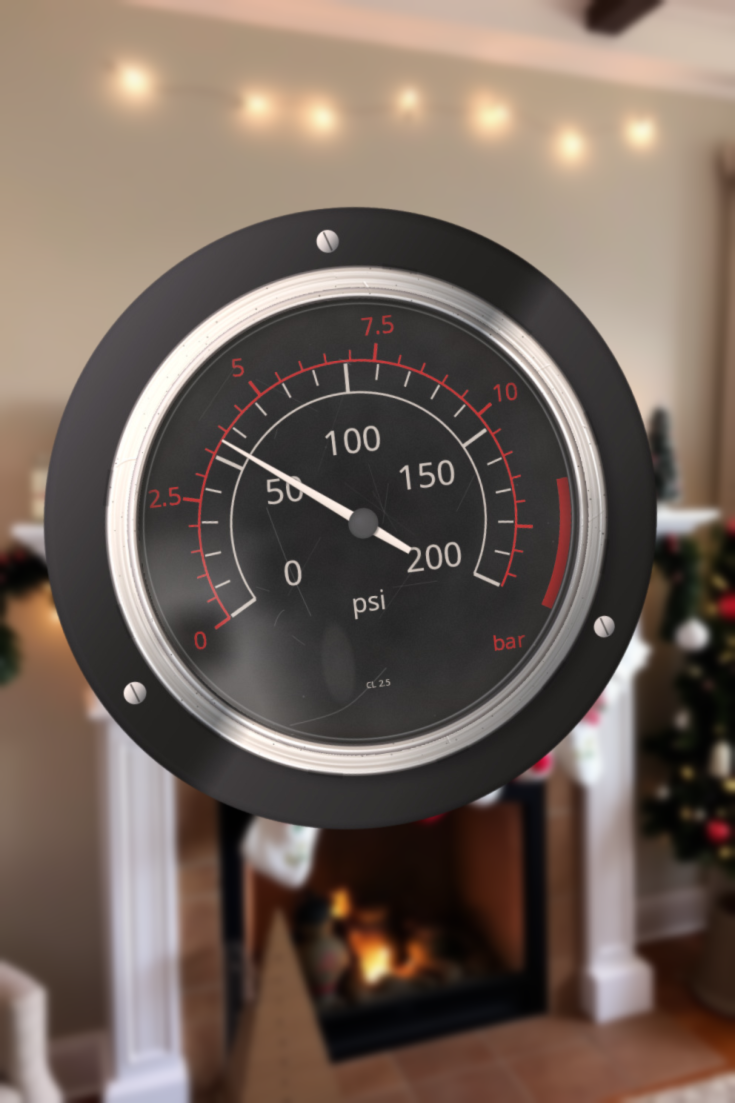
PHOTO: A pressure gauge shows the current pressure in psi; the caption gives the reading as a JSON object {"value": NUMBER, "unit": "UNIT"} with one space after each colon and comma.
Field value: {"value": 55, "unit": "psi"}
